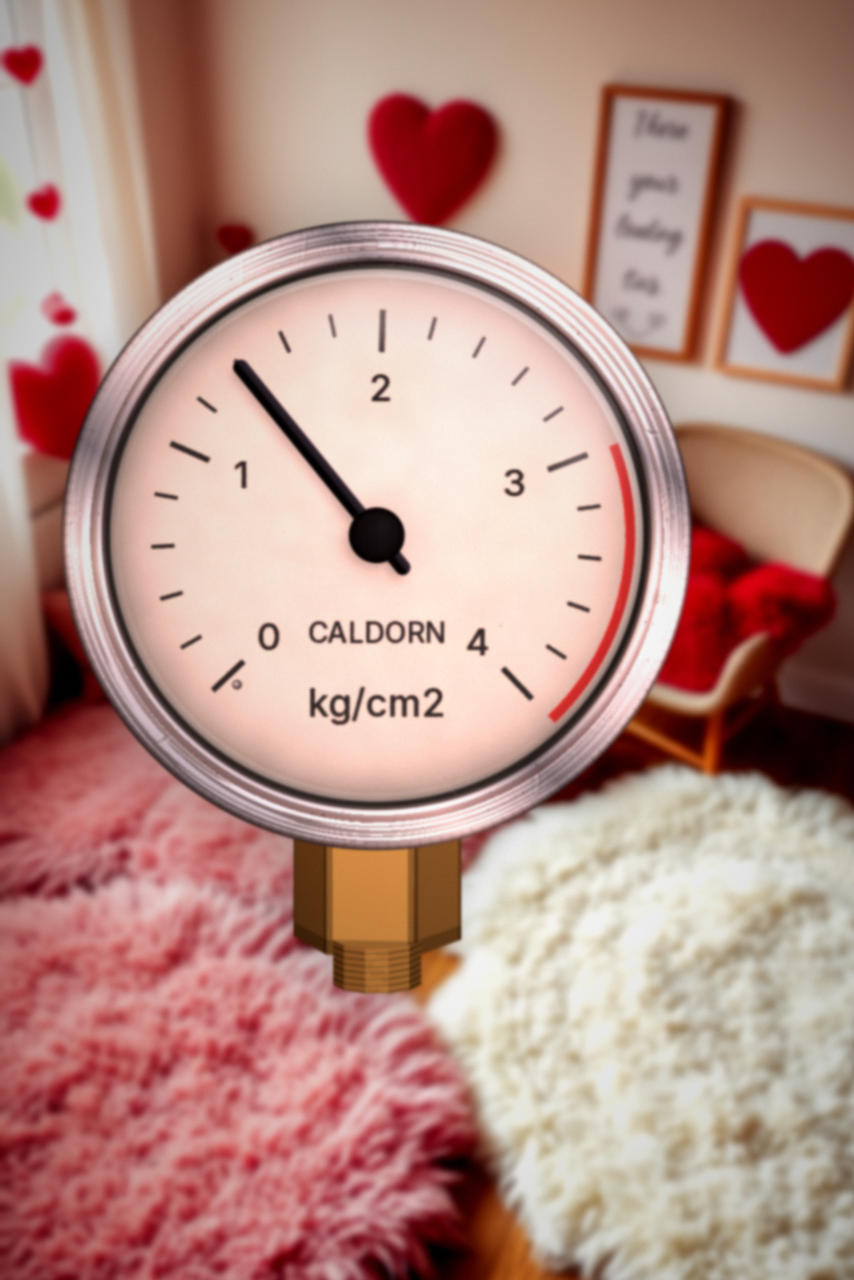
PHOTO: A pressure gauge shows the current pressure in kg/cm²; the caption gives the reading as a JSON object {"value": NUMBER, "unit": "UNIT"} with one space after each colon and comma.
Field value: {"value": 1.4, "unit": "kg/cm²"}
